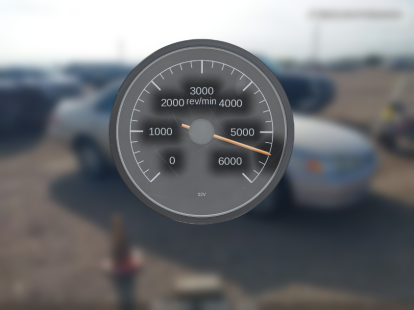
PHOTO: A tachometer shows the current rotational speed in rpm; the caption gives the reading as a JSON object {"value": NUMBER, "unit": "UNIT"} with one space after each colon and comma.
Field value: {"value": 5400, "unit": "rpm"}
